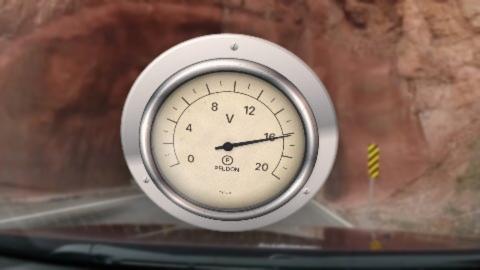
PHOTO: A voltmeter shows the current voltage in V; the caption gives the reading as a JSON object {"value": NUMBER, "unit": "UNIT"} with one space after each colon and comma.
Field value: {"value": 16, "unit": "V"}
